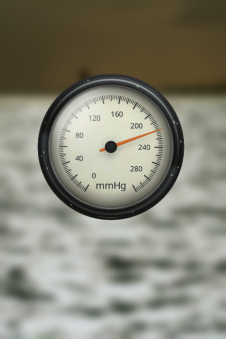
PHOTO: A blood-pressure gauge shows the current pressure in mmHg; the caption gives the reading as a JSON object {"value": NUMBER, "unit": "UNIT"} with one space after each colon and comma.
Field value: {"value": 220, "unit": "mmHg"}
